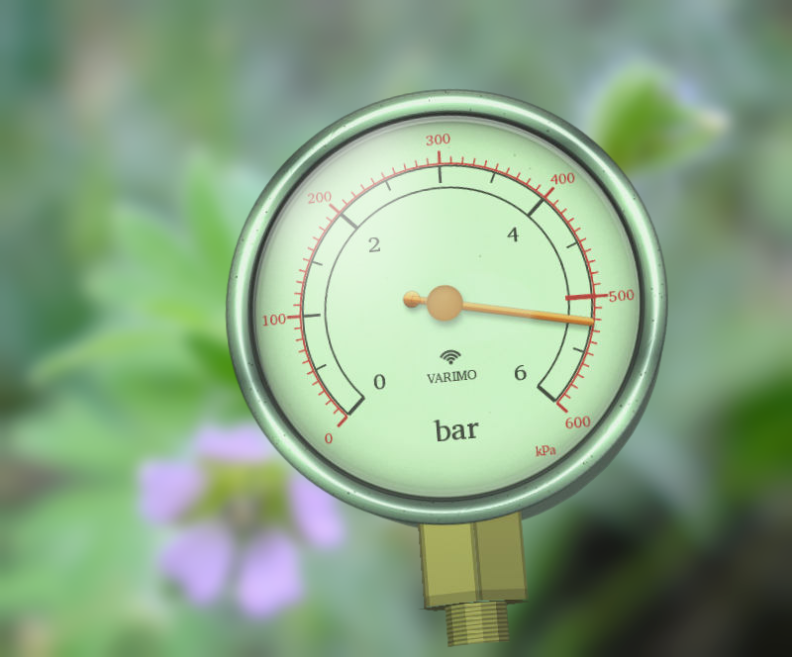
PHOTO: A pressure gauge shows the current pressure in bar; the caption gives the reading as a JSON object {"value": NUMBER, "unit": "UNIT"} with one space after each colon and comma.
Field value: {"value": 5.25, "unit": "bar"}
